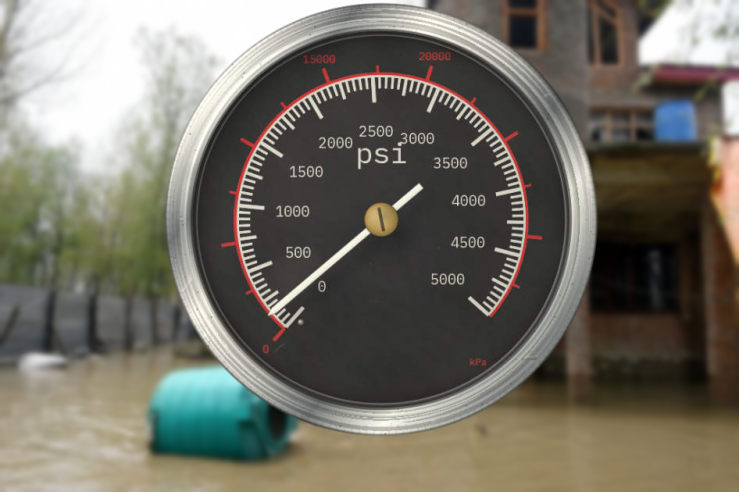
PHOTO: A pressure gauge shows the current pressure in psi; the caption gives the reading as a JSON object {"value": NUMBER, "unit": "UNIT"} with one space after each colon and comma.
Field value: {"value": 150, "unit": "psi"}
